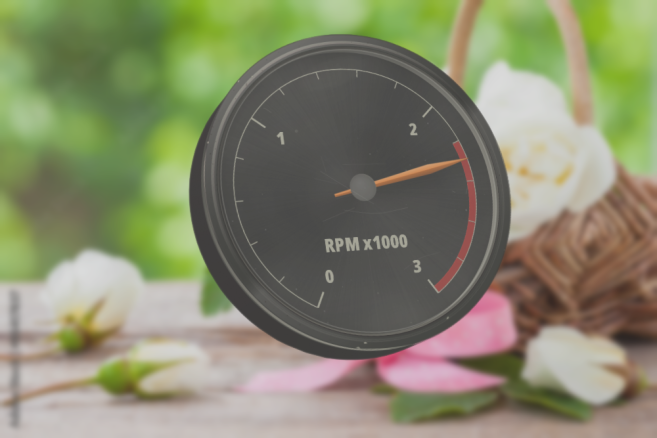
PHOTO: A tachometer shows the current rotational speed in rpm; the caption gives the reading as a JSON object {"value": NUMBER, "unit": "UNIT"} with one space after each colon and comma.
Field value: {"value": 2300, "unit": "rpm"}
